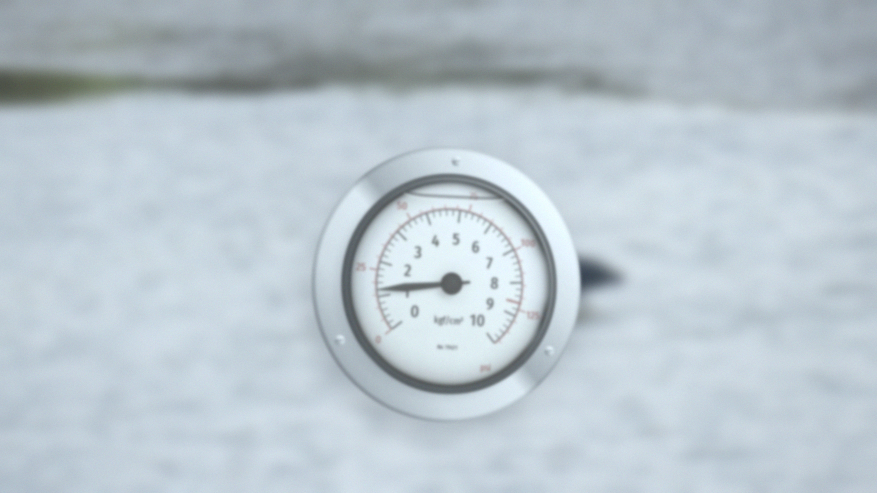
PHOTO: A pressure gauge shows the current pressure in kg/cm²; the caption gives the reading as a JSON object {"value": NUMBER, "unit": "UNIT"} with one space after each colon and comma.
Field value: {"value": 1.2, "unit": "kg/cm²"}
